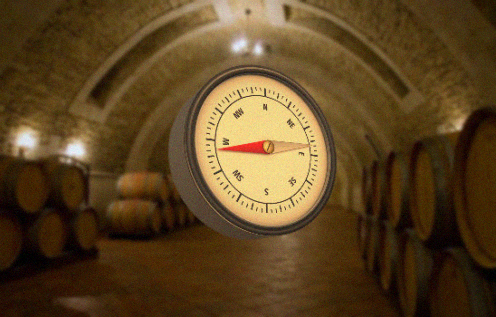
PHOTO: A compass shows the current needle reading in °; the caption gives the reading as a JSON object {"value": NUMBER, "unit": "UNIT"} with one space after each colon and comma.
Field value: {"value": 260, "unit": "°"}
